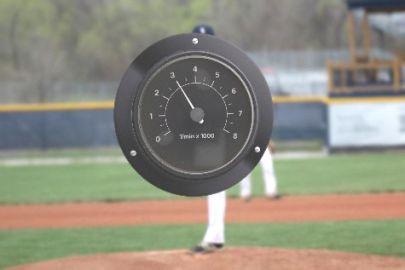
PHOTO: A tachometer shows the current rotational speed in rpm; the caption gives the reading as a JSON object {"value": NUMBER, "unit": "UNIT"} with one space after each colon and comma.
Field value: {"value": 3000, "unit": "rpm"}
